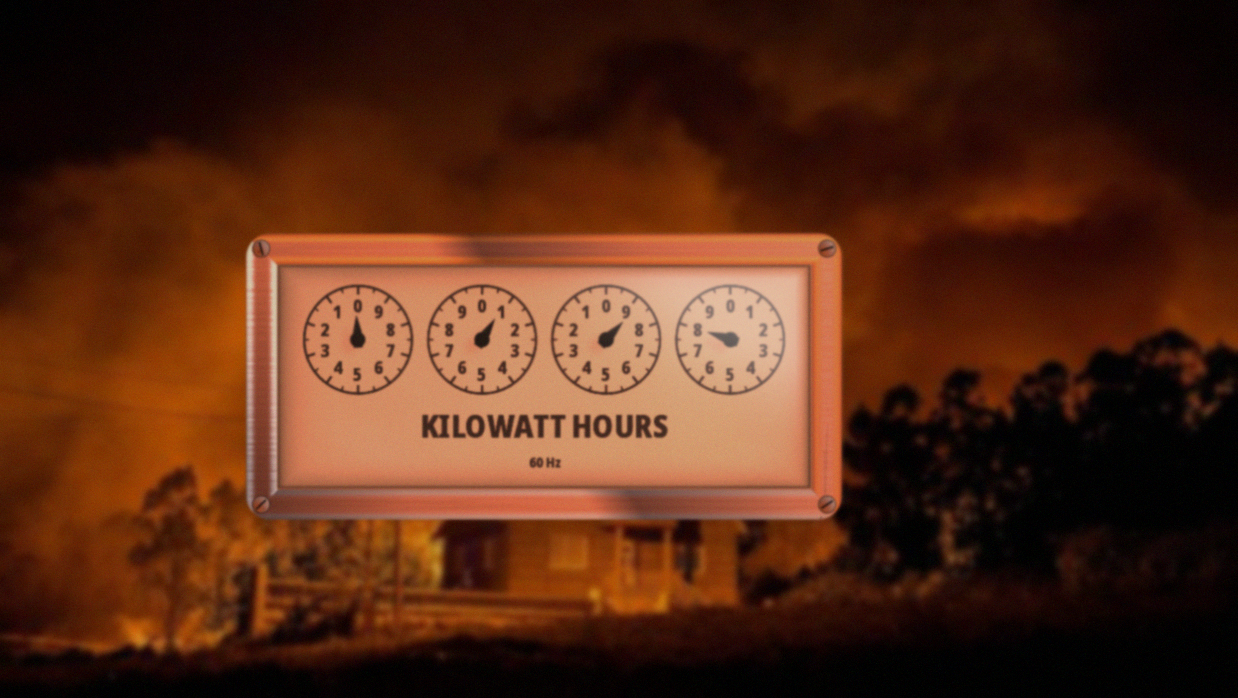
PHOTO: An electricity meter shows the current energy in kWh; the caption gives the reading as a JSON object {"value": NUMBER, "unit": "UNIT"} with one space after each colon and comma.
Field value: {"value": 88, "unit": "kWh"}
